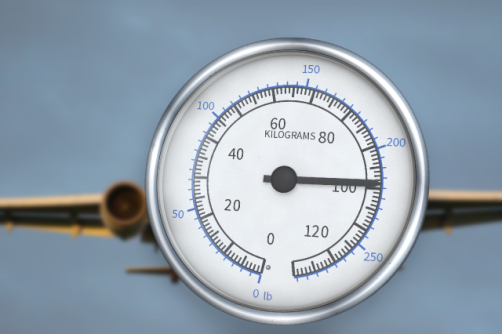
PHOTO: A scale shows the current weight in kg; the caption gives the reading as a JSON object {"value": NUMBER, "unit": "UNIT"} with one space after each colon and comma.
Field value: {"value": 99, "unit": "kg"}
